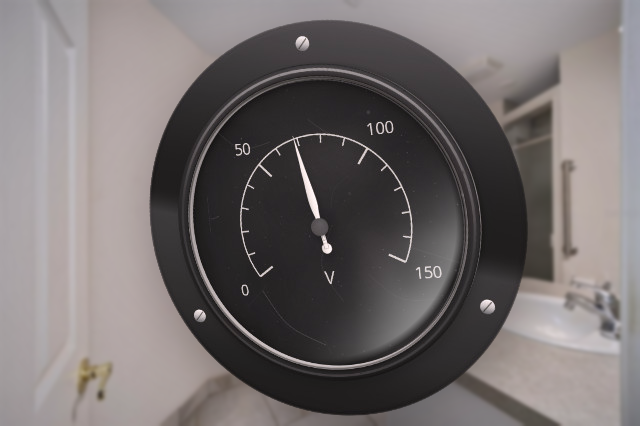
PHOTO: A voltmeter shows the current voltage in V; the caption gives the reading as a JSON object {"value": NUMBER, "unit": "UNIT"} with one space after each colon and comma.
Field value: {"value": 70, "unit": "V"}
